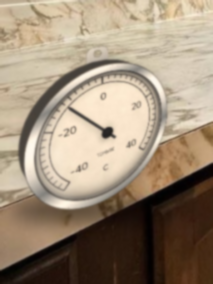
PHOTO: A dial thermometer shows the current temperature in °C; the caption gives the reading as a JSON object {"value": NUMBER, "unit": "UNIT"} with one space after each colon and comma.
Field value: {"value": -12, "unit": "°C"}
